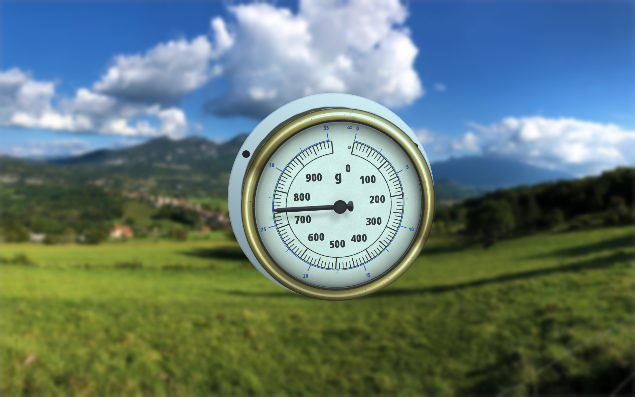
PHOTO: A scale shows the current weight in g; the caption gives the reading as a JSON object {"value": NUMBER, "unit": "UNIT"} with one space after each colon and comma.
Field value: {"value": 750, "unit": "g"}
